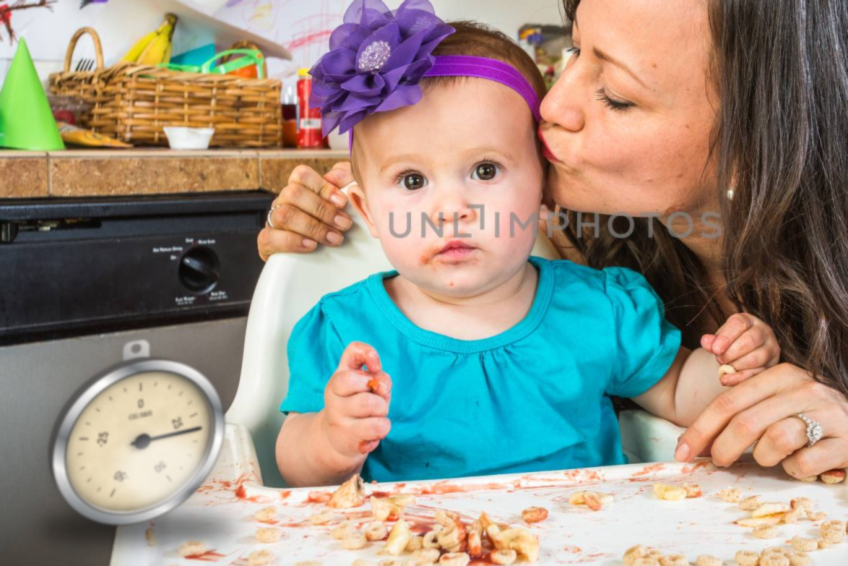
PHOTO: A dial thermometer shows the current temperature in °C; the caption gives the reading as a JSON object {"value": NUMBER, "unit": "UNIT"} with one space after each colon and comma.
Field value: {"value": 30, "unit": "°C"}
